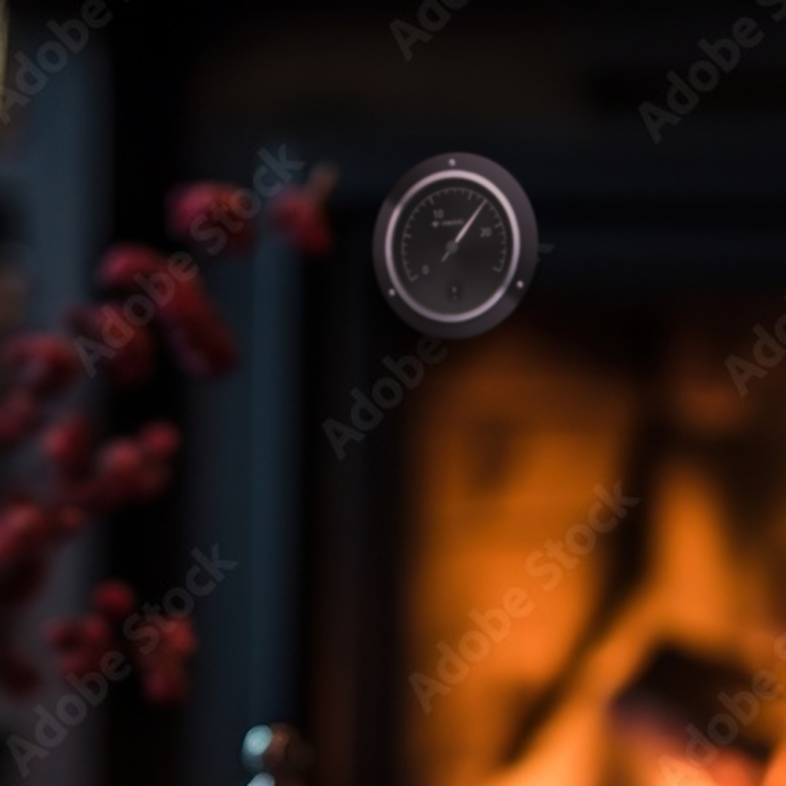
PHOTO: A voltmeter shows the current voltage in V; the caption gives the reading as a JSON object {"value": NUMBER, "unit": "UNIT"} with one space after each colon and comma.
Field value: {"value": 17, "unit": "V"}
